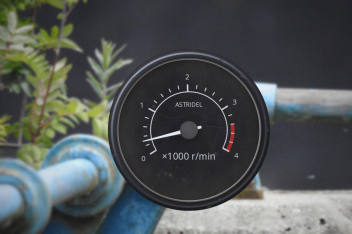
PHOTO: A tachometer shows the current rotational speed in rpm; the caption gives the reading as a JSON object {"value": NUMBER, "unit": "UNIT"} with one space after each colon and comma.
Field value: {"value": 300, "unit": "rpm"}
